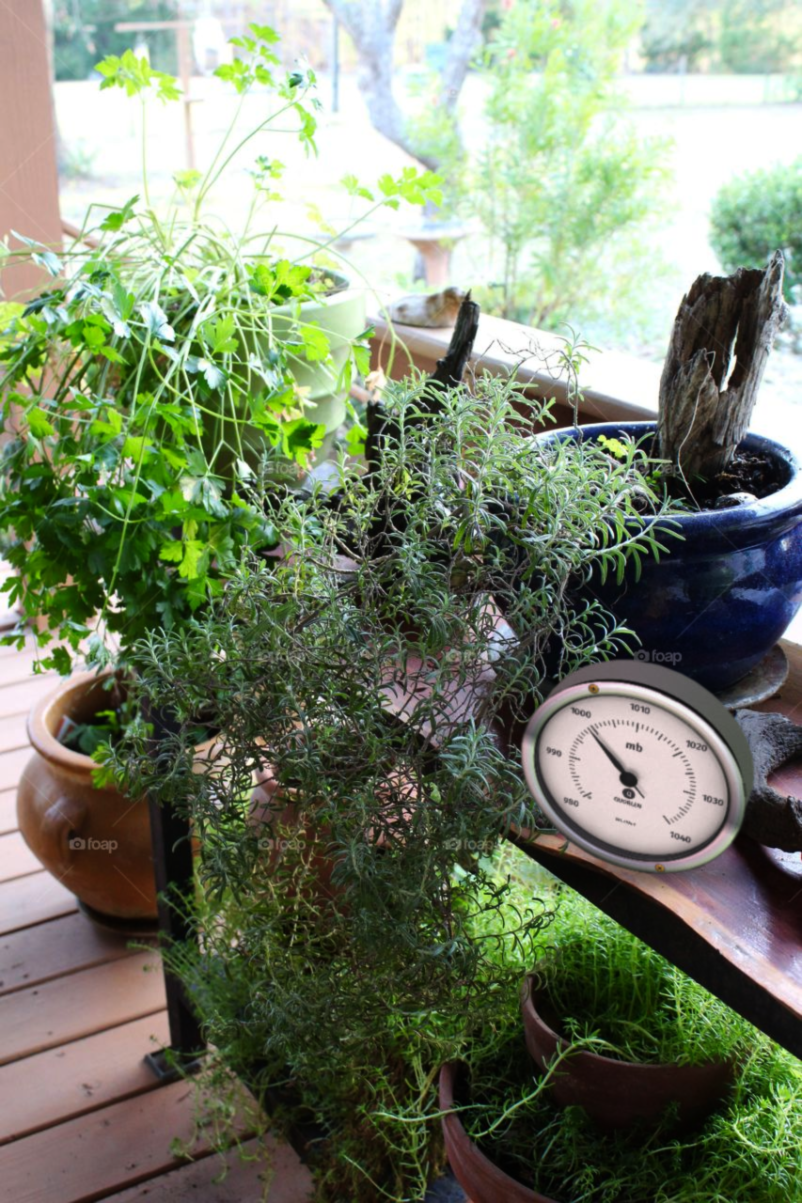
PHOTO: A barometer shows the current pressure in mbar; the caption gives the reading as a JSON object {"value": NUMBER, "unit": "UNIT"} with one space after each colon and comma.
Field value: {"value": 1000, "unit": "mbar"}
